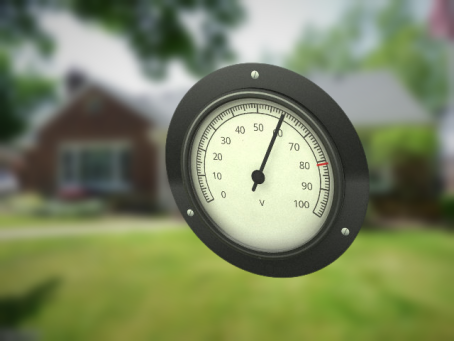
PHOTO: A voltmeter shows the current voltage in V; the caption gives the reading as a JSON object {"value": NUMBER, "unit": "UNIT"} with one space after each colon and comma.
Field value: {"value": 60, "unit": "V"}
